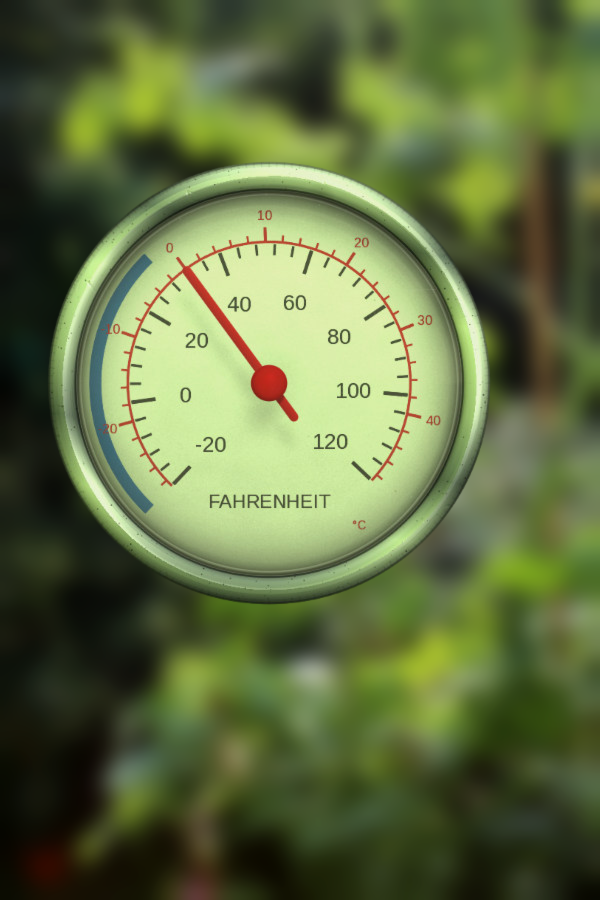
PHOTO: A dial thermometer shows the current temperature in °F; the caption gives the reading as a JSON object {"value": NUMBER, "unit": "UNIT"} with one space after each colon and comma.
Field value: {"value": 32, "unit": "°F"}
